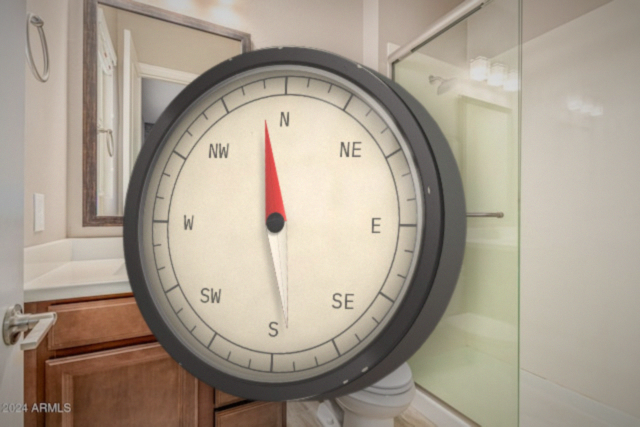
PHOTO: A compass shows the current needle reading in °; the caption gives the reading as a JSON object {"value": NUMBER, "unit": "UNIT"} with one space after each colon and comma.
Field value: {"value": 350, "unit": "°"}
